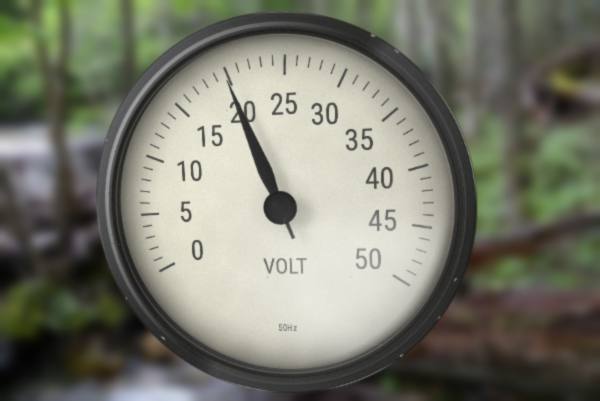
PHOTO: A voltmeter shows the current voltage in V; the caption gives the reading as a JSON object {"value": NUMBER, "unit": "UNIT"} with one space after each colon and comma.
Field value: {"value": 20, "unit": "V"}
